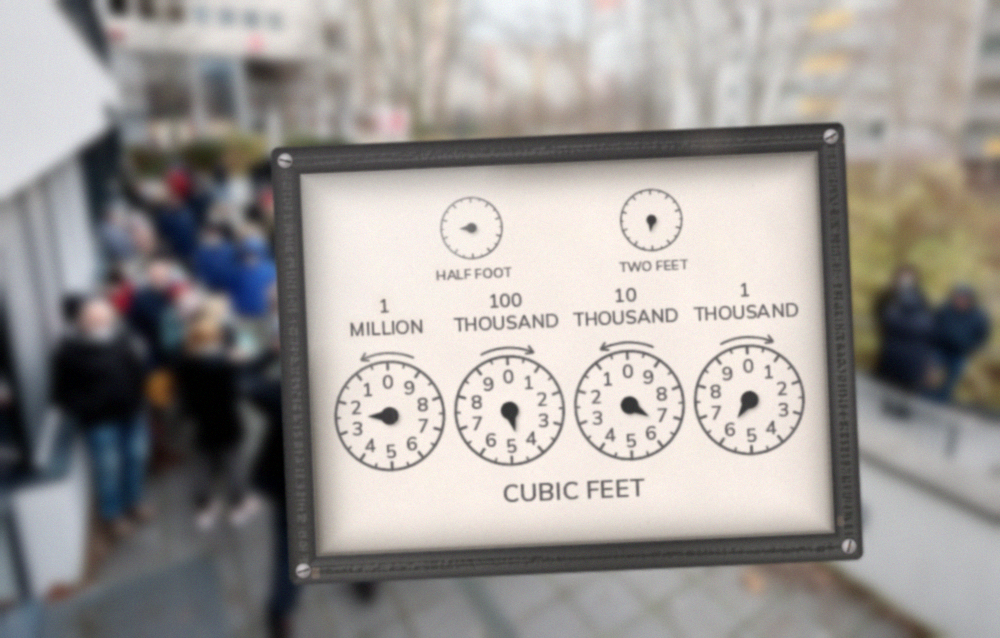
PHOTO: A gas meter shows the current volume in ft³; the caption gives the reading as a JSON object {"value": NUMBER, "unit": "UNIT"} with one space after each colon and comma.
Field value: {"value": 246600, "unit": "ft³"}
